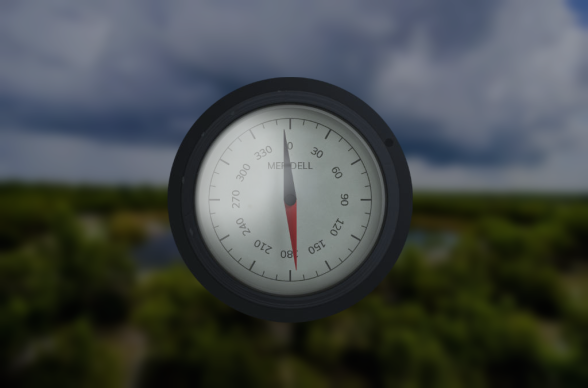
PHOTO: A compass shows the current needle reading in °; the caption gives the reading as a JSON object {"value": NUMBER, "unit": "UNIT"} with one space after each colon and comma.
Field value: {"value": 175, "unit": "°"}
